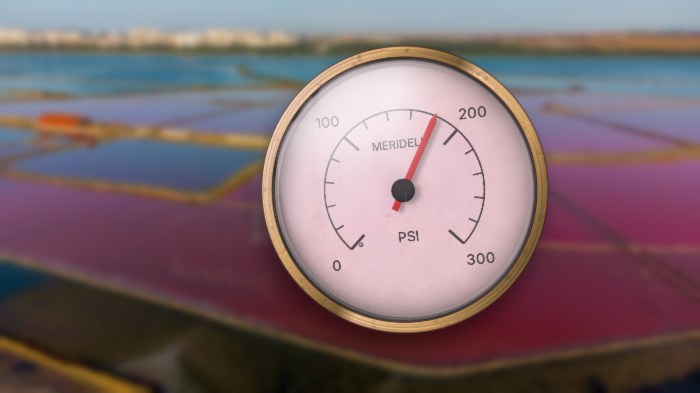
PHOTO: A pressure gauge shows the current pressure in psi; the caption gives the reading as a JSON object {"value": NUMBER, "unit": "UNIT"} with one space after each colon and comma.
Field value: {"value": 180, "unit": "psi"}
